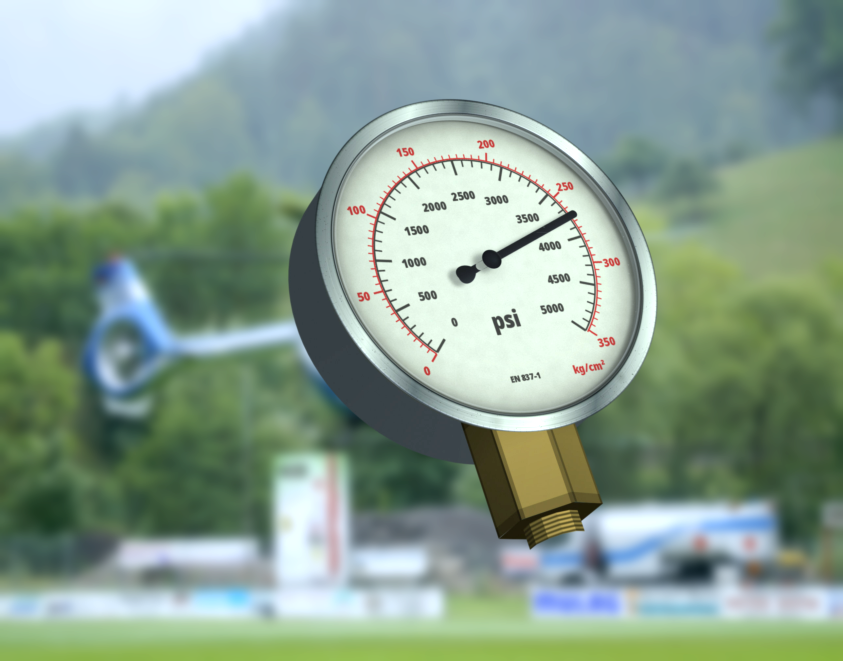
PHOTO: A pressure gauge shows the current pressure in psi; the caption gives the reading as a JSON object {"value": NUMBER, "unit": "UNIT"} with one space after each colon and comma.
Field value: {"value": 3800, "unit": "psi"}
